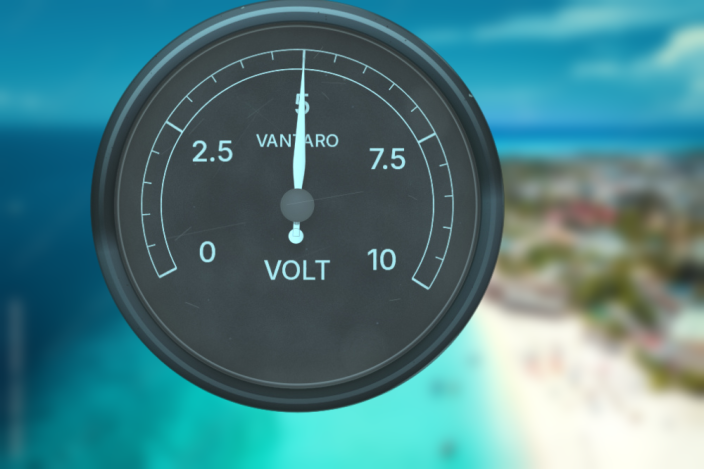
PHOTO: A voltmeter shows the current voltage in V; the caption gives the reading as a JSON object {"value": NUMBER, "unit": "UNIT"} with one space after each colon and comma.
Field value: {"value": 5, "unit": "V"}
